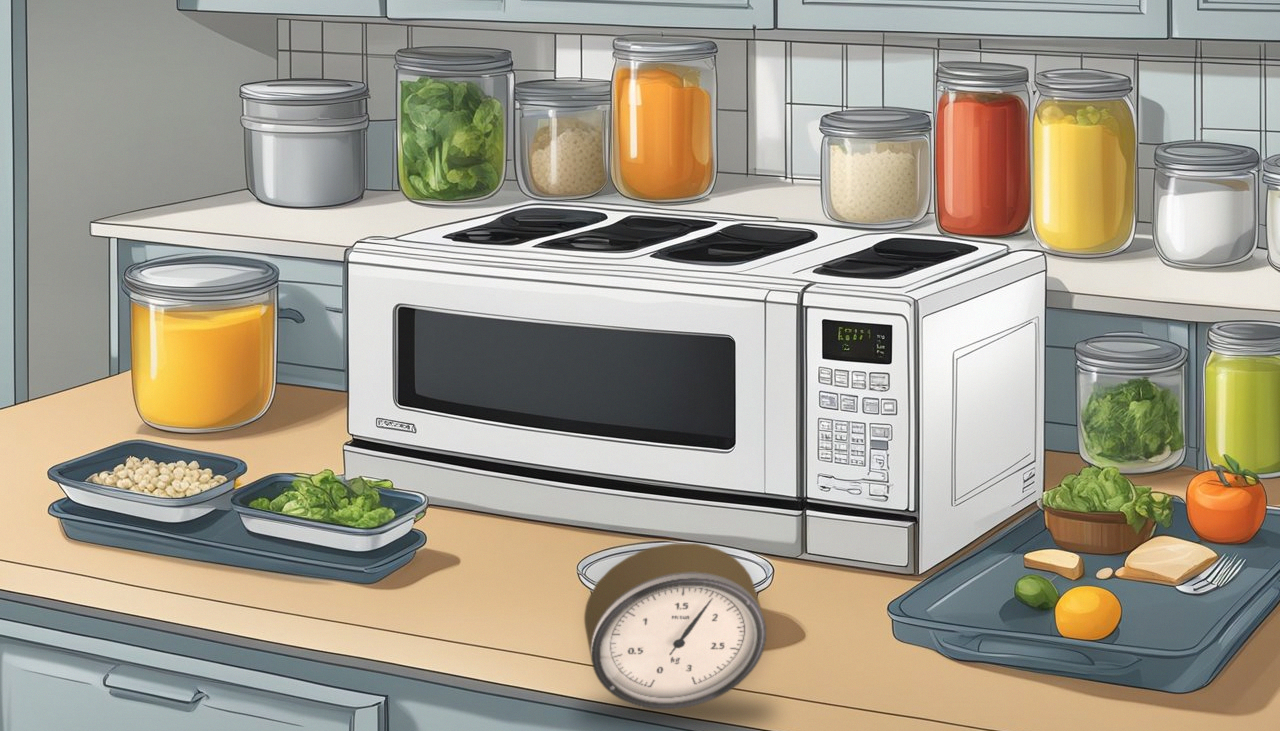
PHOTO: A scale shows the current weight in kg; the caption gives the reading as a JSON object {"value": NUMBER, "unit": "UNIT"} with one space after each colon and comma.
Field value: {"value": 1.75, "unit": "kg"}
